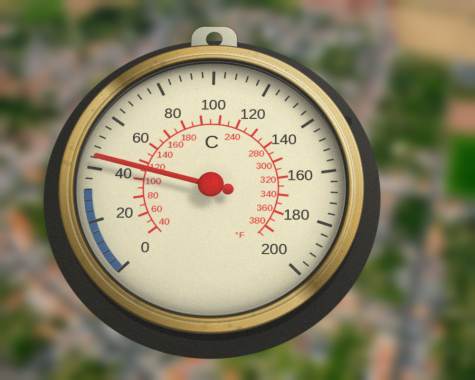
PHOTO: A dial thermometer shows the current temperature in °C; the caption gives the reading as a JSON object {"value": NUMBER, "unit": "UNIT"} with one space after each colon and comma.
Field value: {"value": 44, "unit": "°C"}
